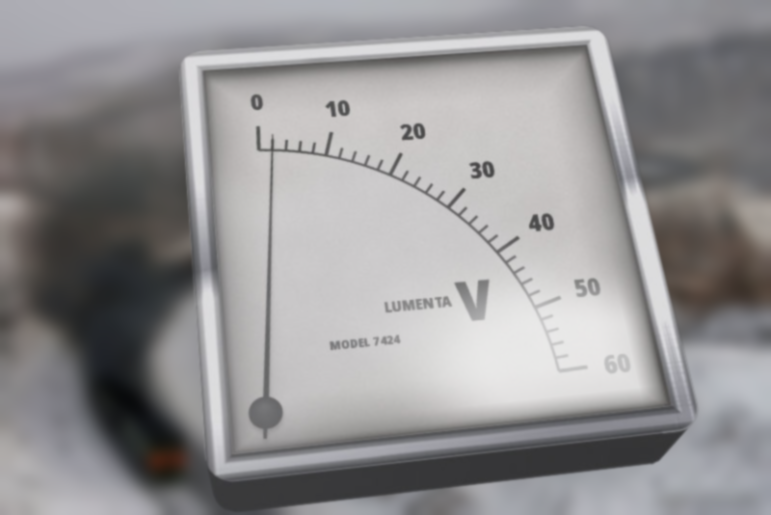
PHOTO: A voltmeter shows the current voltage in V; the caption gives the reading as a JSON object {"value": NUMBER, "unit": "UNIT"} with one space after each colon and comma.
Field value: {"value": 2, "unit": "V"}
